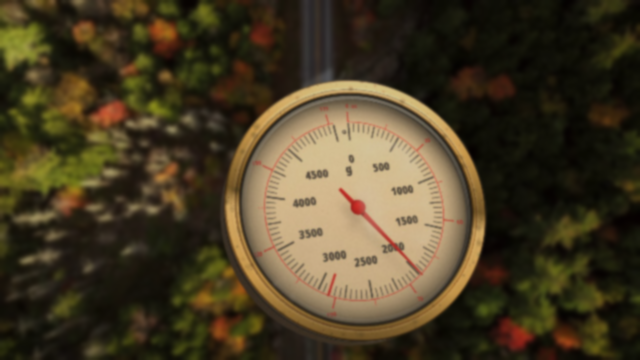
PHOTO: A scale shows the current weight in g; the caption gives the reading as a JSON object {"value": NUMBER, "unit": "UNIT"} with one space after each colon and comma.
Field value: {"value": 2000, "unit": "g"}
